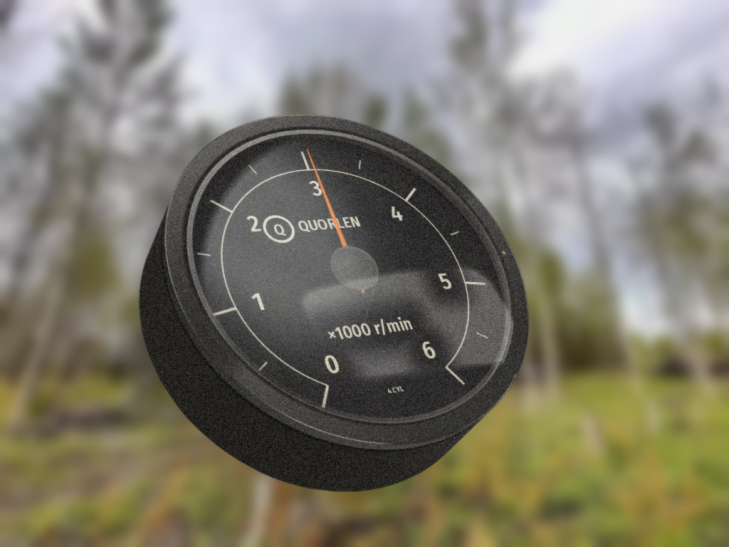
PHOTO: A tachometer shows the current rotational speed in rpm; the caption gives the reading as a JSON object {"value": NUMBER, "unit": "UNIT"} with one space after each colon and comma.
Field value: {"value": 3000, "unit": "rpm"}
